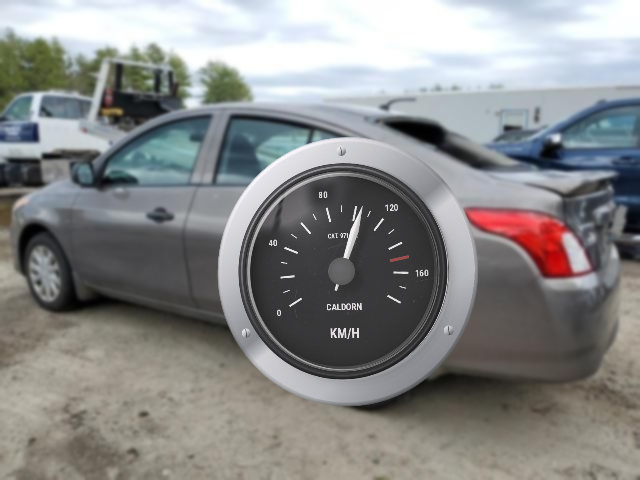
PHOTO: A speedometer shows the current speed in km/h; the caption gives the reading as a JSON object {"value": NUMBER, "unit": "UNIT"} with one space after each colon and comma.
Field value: {"value": 105, "unit": "km/h"}
